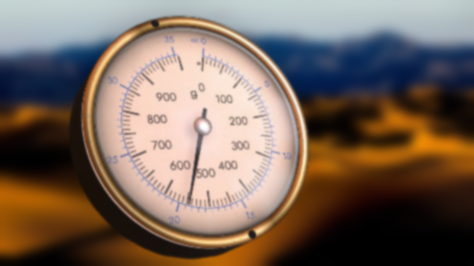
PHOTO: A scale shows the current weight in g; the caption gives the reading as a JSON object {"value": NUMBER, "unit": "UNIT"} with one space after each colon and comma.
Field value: {"value": 550, "unit": "g"}
